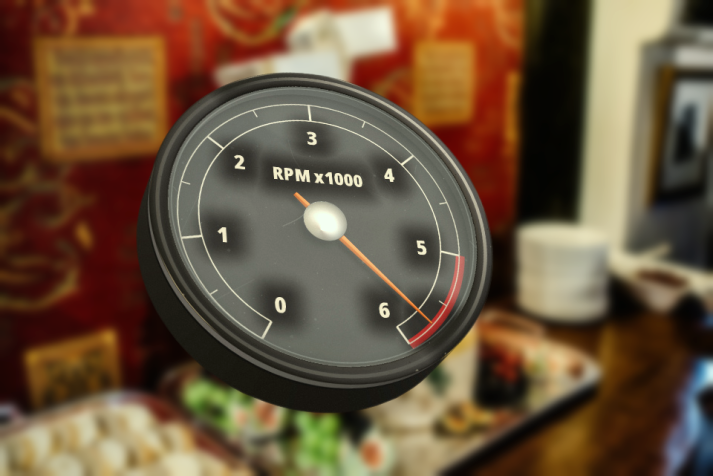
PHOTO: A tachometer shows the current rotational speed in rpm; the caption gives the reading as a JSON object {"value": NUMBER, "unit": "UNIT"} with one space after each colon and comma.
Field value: {"value": 5750, "unit": "rpm"}
